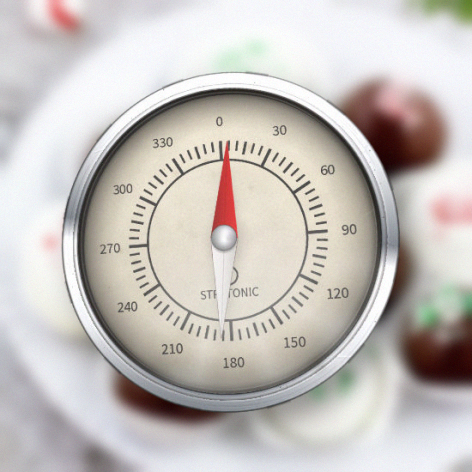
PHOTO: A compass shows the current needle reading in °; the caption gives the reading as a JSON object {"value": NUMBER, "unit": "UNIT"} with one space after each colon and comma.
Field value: {"value": 5, "unit": "°"}
